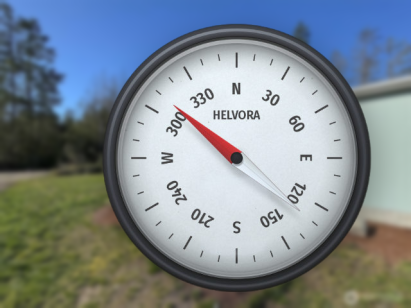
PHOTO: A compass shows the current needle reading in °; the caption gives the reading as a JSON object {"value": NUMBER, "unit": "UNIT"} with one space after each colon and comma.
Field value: {"value": 310, "unit": "°"}
